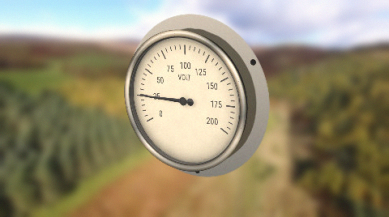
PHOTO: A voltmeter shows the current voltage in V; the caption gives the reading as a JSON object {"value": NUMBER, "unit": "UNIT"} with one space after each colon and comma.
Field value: {"value": 25, "unit": "V"}
